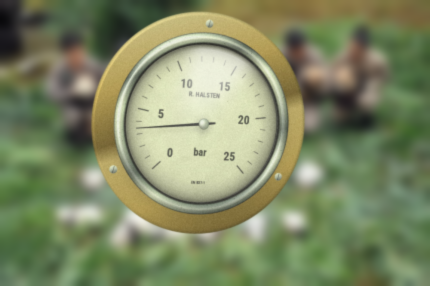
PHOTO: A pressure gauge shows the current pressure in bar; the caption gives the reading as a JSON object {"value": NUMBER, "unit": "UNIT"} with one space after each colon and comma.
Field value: {"value": 3.5, "unit": "bar"}
